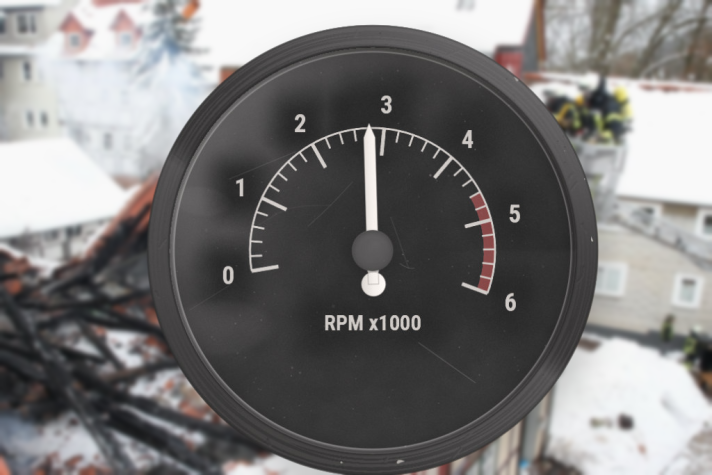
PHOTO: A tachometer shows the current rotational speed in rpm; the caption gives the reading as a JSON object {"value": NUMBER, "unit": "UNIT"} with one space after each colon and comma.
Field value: {"value": 2800, "unit": "rpm"}
